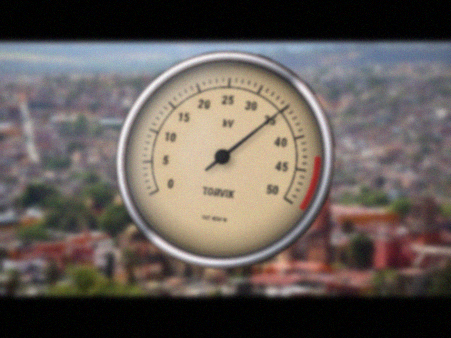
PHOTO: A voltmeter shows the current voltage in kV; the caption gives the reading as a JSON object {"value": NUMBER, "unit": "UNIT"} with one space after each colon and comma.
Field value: {"value": 35, "unit": "kV"}
